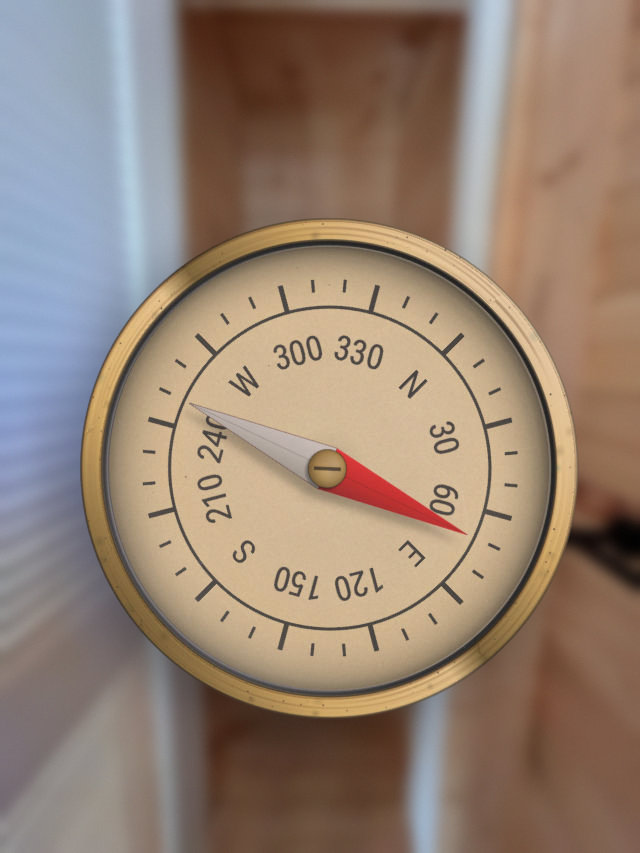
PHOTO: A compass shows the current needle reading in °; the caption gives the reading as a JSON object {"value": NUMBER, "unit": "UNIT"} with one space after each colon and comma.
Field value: {"value": 70, "unit": "°"}
